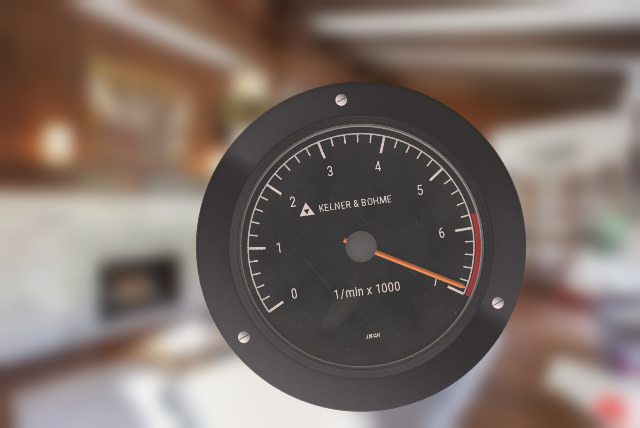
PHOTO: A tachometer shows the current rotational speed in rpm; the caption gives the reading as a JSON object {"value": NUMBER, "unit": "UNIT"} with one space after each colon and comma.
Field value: {"value": 6900, "unit": "rpm"}
